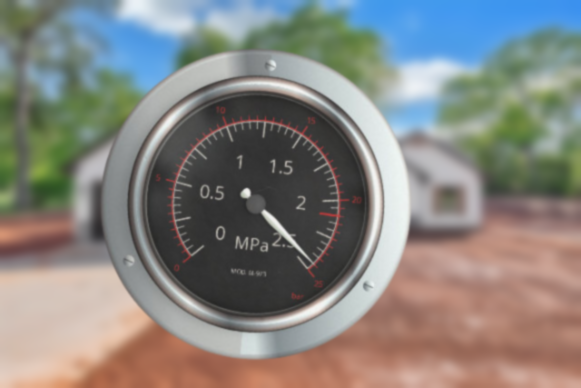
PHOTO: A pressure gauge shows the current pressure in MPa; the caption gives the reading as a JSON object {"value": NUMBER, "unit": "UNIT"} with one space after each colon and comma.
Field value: {"value": 2.45, "unit": "MPa"}
